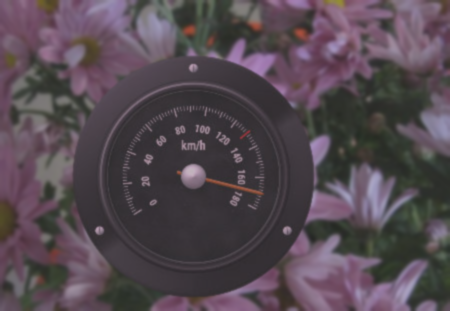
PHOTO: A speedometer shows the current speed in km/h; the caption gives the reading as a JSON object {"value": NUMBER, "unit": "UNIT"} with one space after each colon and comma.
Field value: {"value": 170, "unit": "km/h"}
